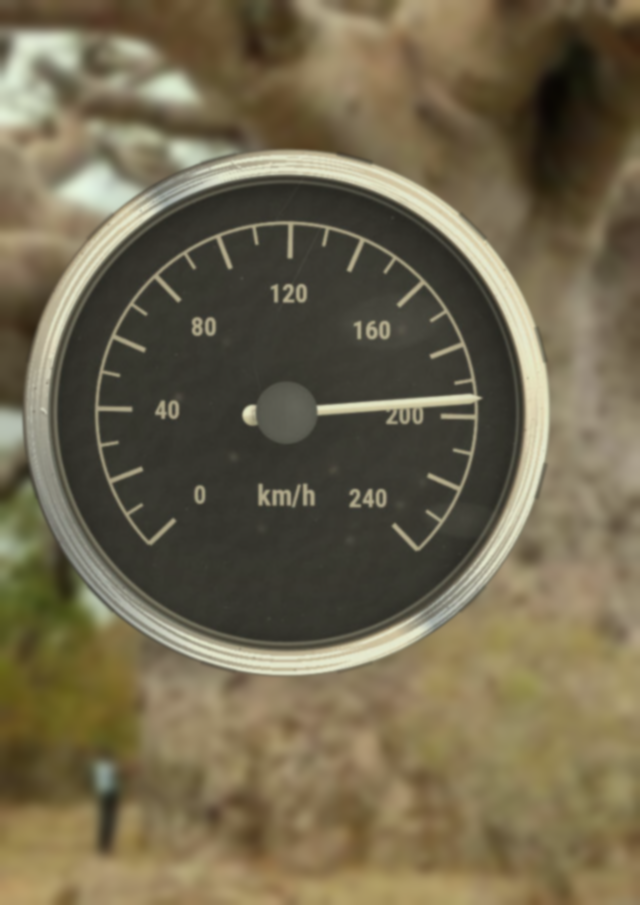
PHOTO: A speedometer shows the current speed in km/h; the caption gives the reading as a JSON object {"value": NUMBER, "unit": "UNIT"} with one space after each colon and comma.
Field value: {"value": 195, "unit": "km/h"}
